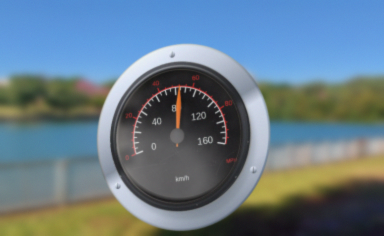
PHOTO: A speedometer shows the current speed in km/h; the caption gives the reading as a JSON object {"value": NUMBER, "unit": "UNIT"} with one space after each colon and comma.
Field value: {"value": 85, "unit": "km/h"}
